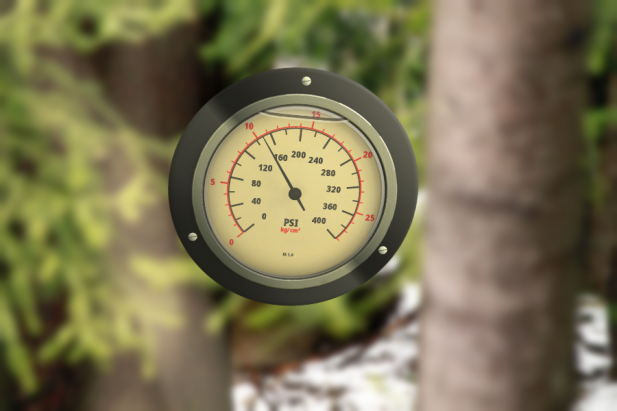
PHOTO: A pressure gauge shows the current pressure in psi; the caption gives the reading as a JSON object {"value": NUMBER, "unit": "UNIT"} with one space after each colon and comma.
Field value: {"value": 150, "unit": "psi"}
